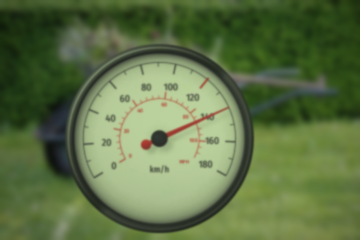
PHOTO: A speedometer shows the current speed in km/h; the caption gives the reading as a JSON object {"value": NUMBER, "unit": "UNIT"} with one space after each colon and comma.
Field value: {"value": 140, "unit": "km/h"}
